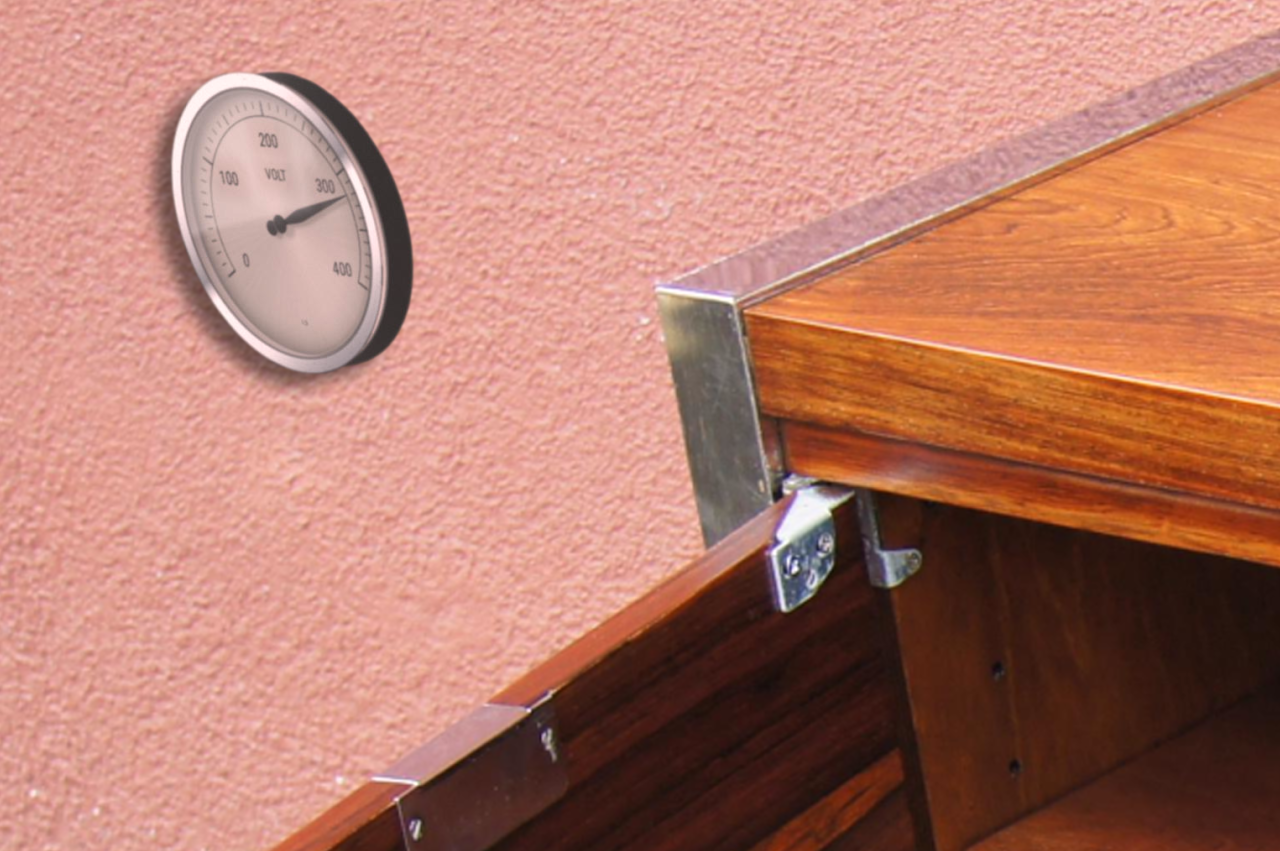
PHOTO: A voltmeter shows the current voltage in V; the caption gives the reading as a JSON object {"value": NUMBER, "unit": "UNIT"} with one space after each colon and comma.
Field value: {"value": 320, "unit": "V"}
